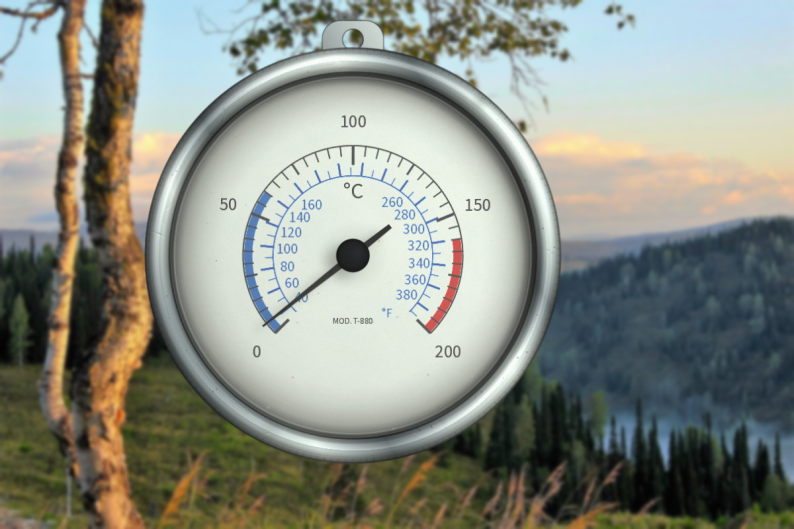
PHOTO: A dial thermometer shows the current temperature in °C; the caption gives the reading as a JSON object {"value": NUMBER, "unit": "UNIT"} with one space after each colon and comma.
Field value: {"value": 5, "unit": "°C"}
